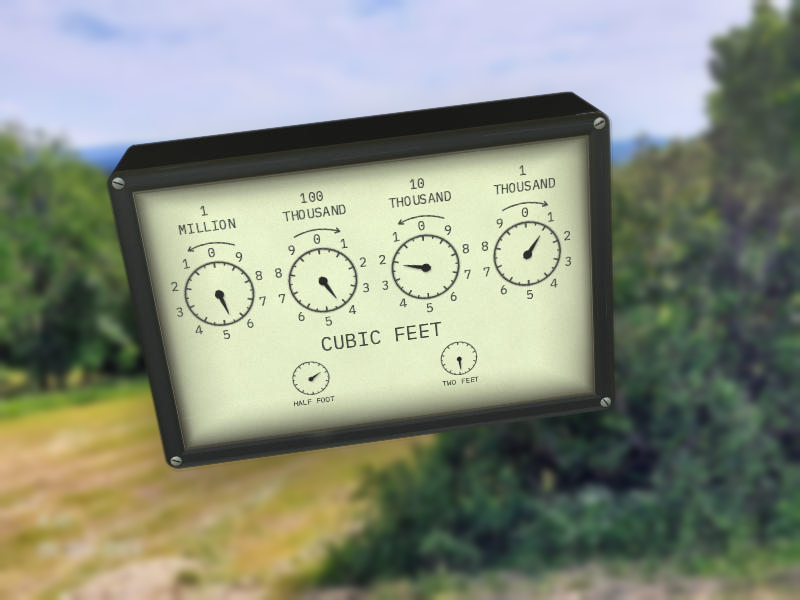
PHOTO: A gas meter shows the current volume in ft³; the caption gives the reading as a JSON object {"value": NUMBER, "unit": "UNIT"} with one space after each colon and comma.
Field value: {"value": 542100, "unit": "ft³"}
